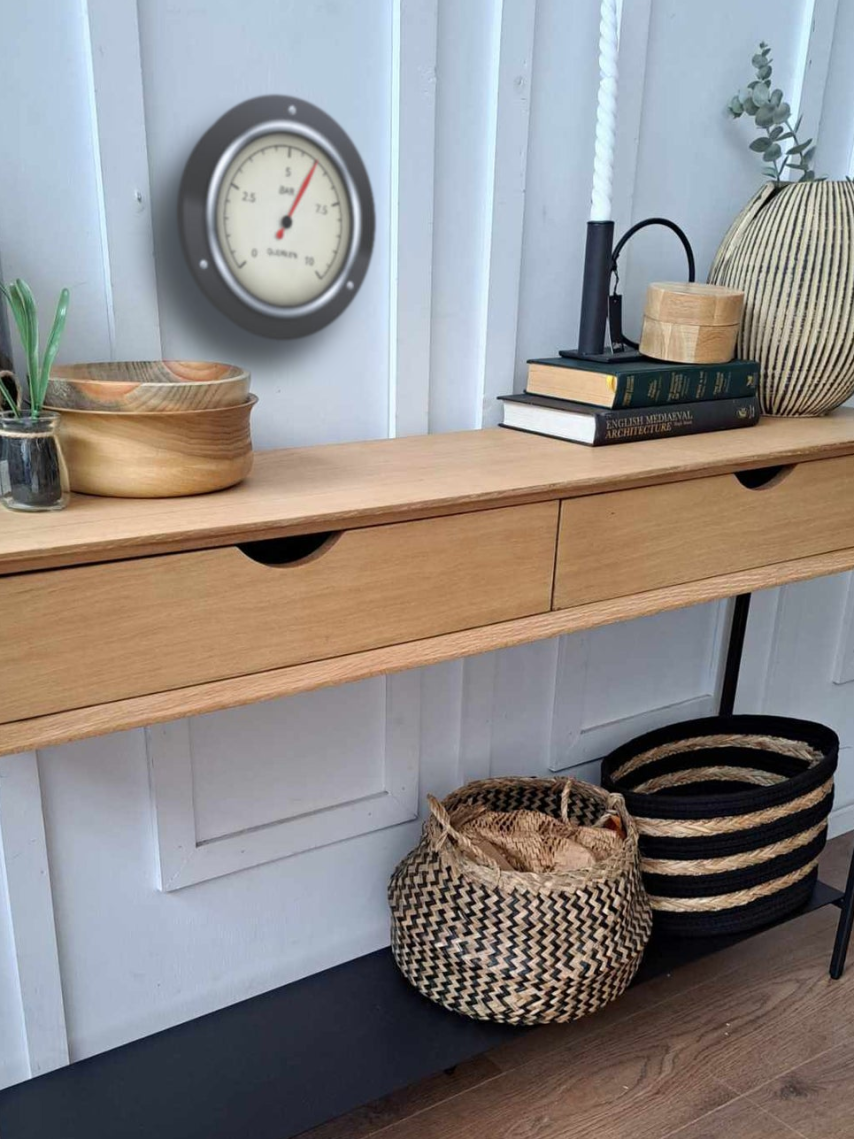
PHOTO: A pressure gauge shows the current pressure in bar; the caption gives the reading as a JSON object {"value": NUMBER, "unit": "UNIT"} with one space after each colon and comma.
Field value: {"value": 6, "unit": "bar"}
